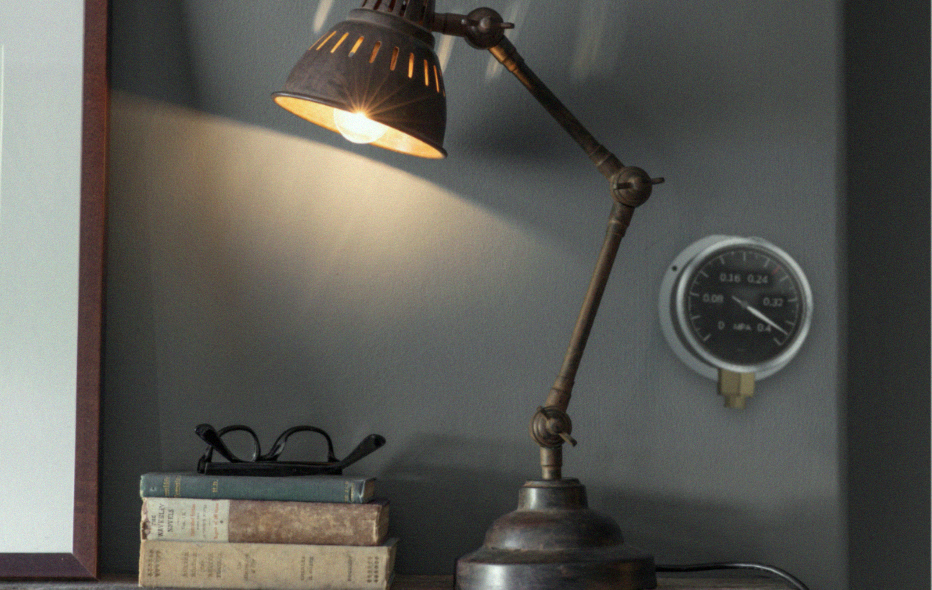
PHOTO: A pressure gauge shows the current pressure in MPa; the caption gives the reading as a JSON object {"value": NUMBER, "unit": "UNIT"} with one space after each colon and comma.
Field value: {"value": 0.38, "unit": "MPa"}
